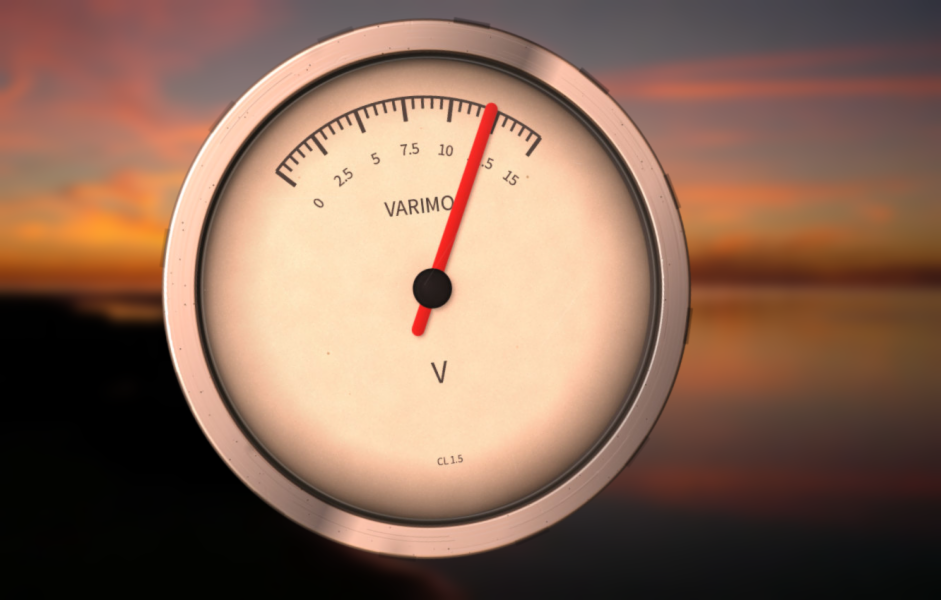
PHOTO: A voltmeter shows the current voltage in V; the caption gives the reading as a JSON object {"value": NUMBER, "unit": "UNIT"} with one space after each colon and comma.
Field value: {"value": 12, "unit": "V"}
